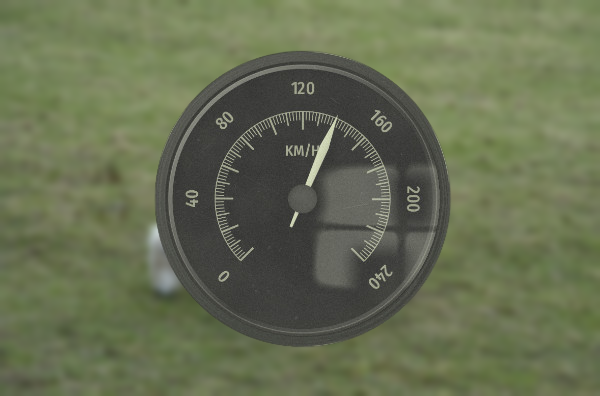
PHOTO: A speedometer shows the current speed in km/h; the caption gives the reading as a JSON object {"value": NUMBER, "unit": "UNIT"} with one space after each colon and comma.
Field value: {"value": 140, "unit": "km/h"}
